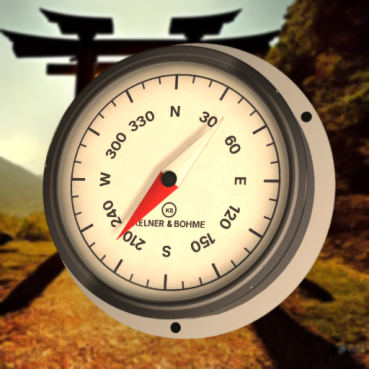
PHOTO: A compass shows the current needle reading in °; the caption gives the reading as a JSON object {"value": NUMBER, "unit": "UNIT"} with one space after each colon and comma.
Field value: {"value": 220, "unit": "°"}
